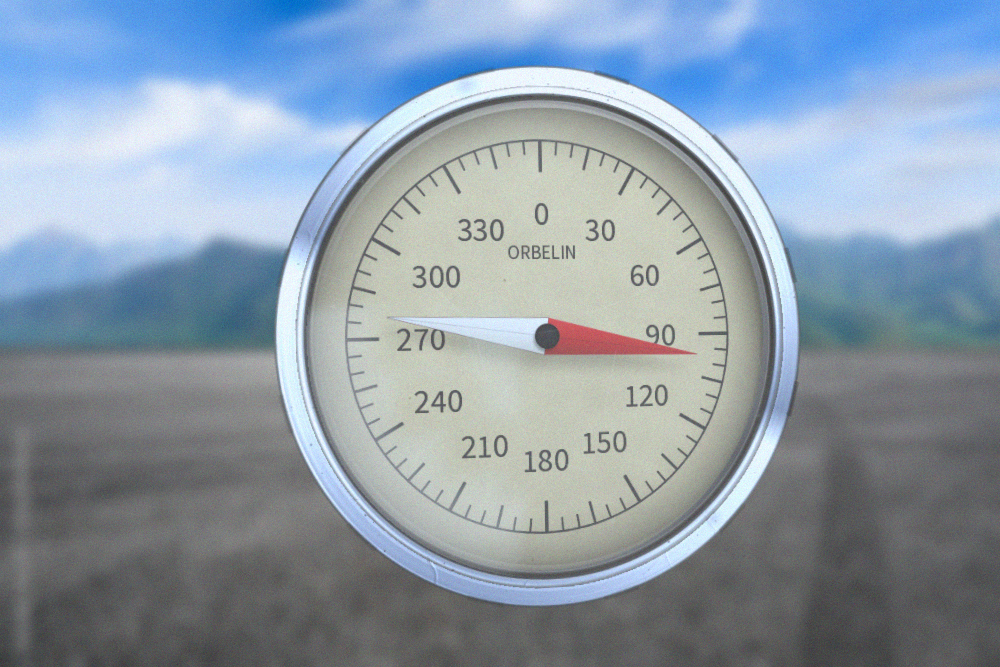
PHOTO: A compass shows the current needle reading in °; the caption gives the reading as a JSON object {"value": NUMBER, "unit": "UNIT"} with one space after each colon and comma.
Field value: {"value": 97.5, "unit": "°"}
